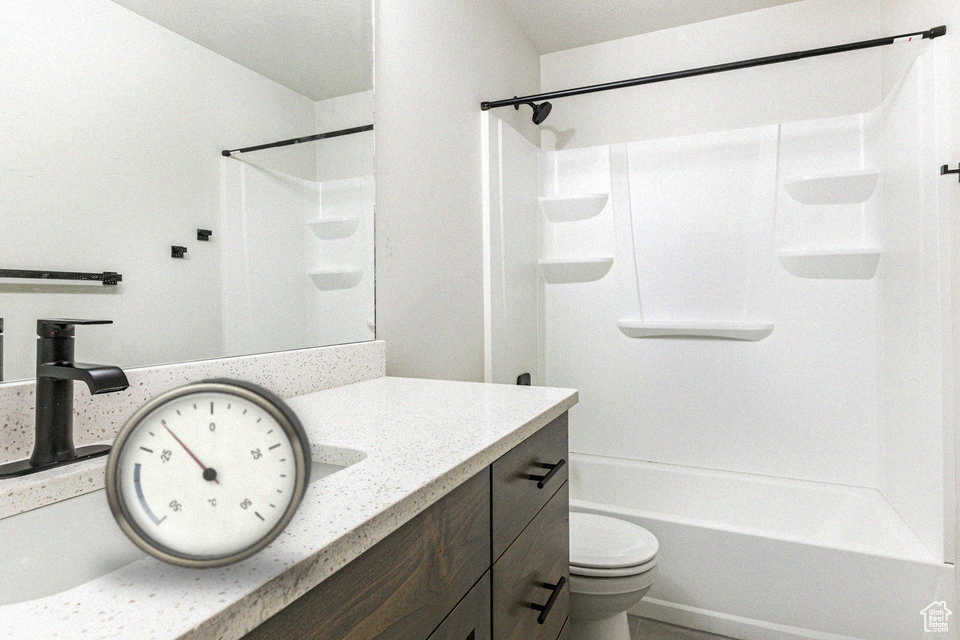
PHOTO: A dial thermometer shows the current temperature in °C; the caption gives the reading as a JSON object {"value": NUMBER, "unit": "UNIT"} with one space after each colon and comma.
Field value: {"value": -15, "unit": "°C"}
